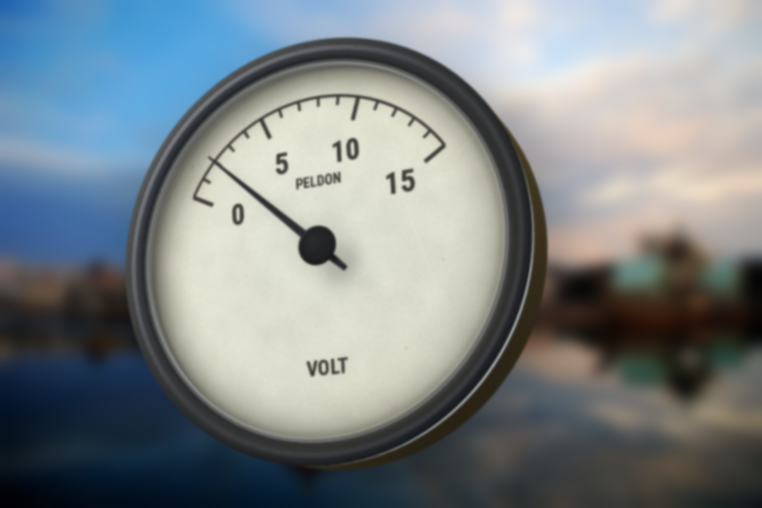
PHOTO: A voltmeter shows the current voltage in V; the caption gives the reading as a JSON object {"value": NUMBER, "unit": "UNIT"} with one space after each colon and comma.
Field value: {"value": 2, "unit": "V"}
